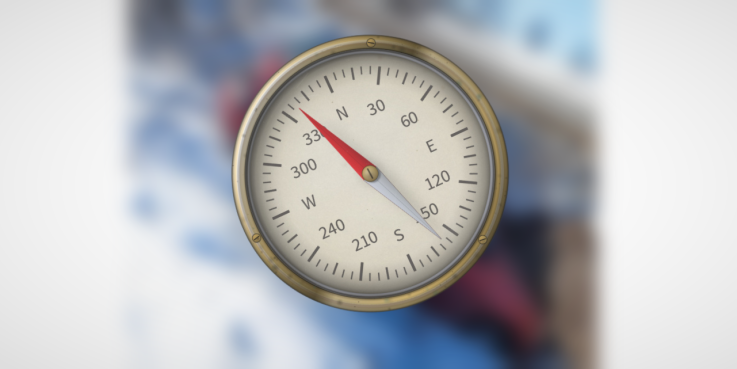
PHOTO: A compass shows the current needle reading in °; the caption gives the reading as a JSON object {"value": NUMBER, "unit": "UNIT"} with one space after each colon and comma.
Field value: {"value": 337.5, "unit": "°"}
